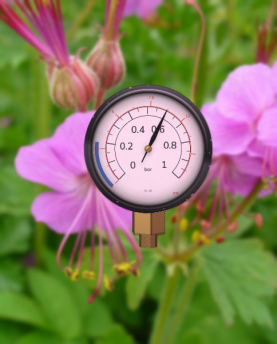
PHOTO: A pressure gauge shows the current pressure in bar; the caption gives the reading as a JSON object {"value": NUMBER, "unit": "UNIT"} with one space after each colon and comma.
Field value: {"value": 0.6, "unit": "bar"}
